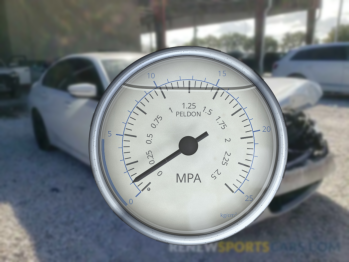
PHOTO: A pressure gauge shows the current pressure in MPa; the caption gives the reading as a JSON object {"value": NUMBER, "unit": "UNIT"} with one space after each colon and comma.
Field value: {"value": 0.1, "unit": "MPa"}
